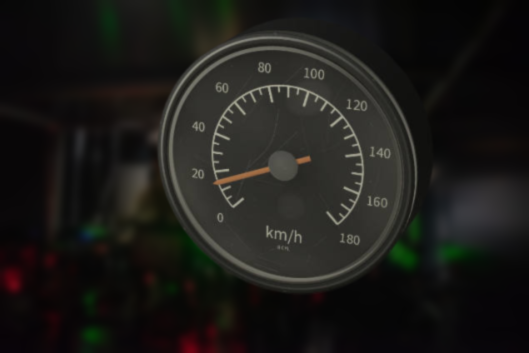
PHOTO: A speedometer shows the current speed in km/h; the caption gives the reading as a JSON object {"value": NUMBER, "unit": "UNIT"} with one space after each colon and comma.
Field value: {"value": 15, "unit": "km/h"}
